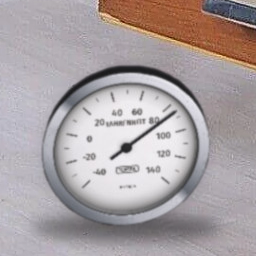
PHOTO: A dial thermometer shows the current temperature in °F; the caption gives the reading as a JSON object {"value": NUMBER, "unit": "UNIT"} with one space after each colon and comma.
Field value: {"value": 85, "unit": "°F"}
